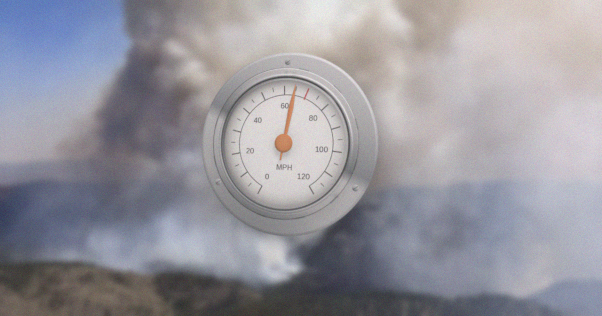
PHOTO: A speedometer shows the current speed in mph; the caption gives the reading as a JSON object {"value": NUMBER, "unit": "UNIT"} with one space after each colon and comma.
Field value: {"value": 65, "unit": "mph"}
